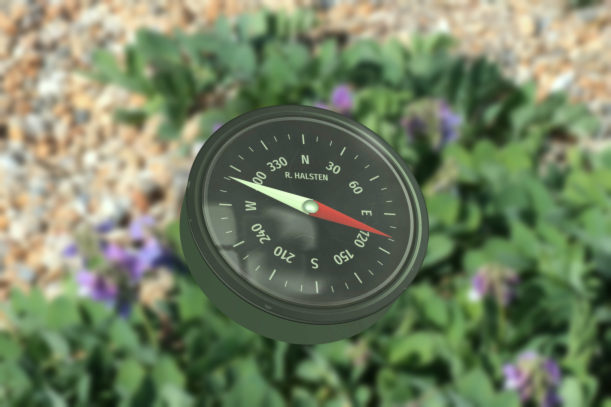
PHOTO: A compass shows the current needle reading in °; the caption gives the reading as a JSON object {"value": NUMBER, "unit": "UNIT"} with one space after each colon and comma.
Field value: {"value": 110, "unit": "°"}
